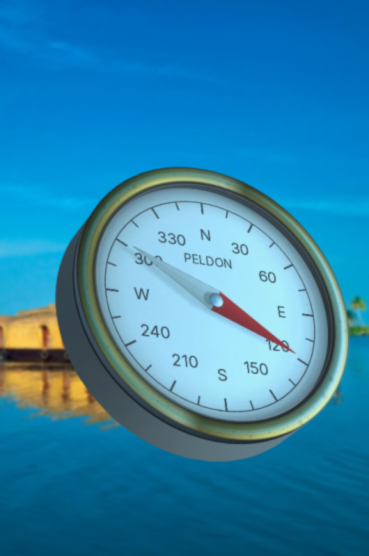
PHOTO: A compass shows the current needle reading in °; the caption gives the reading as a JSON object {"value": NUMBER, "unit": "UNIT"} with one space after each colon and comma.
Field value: {"value": 120, "unit": "°"}
